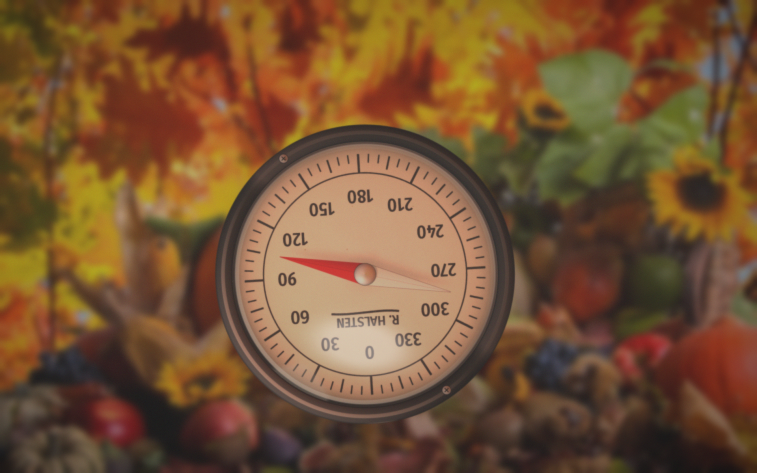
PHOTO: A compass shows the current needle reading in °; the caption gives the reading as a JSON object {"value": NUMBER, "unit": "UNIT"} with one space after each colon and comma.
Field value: {"value": 105, "unit": "°"}
